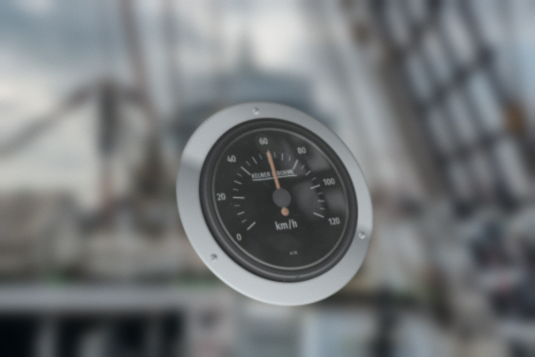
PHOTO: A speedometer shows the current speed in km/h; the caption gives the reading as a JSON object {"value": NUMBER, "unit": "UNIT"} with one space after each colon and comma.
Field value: {"value": 60, "unit": "km/h"}
